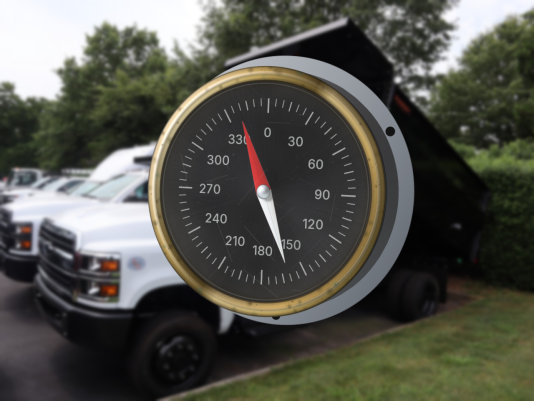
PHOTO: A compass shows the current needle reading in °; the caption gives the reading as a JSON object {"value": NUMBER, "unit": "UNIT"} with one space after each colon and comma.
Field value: {"value": 340, "unit": "°"}
